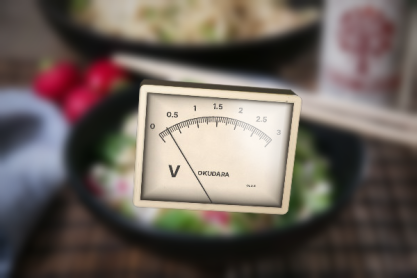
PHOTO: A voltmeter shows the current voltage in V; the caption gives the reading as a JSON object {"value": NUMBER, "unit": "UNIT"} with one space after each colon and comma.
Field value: {"value": 0.25, "unit": "V"}
